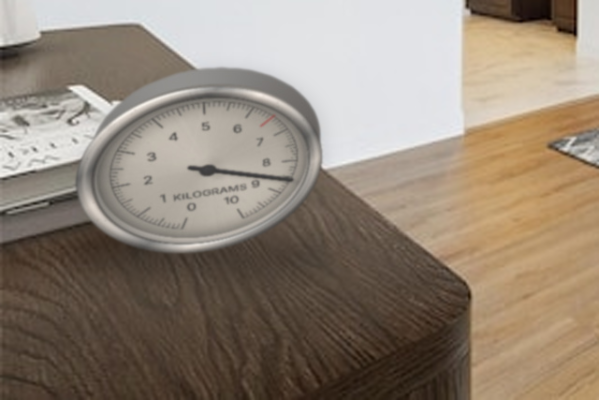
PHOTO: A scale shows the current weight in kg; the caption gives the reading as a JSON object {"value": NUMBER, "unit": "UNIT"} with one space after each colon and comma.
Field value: {"value": 8.5, "unit": "kg"}
